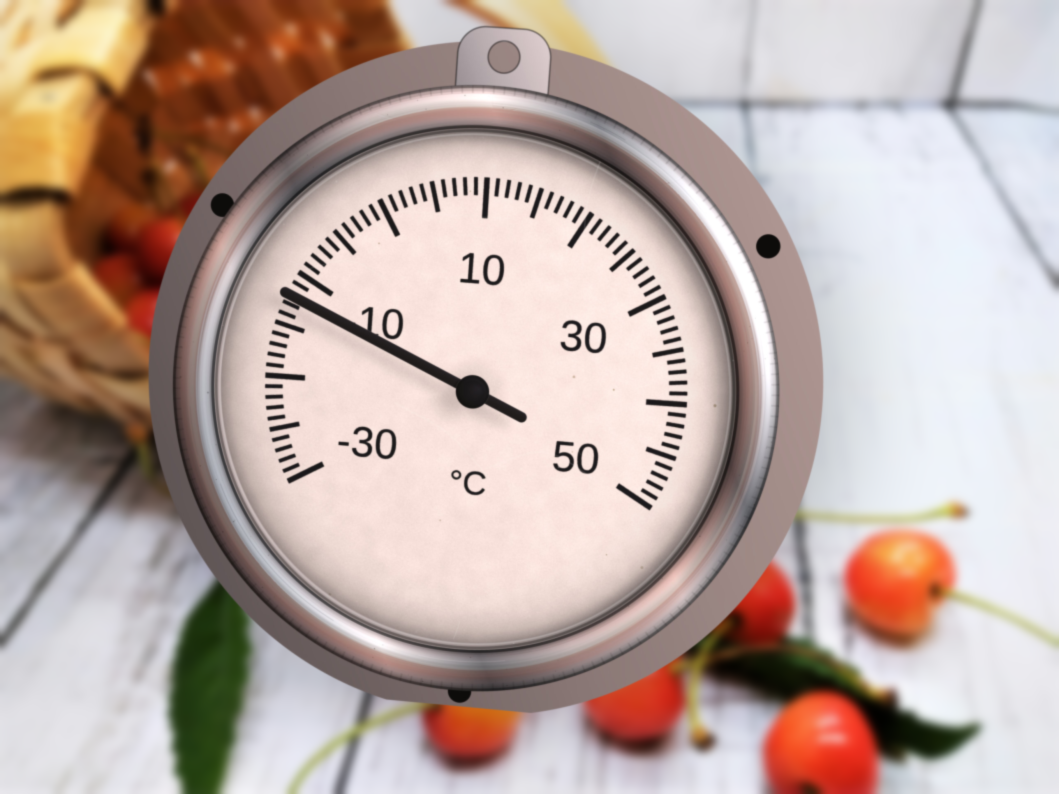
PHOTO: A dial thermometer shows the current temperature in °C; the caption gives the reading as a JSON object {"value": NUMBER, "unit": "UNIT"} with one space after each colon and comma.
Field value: {"value": -12, "unit": "°C"}
